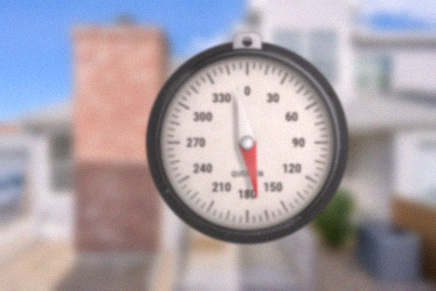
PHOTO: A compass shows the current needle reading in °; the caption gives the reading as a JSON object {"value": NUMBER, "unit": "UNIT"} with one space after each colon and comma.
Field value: {"value": 170, "unit": "°"}
